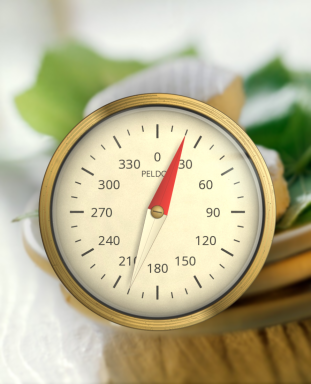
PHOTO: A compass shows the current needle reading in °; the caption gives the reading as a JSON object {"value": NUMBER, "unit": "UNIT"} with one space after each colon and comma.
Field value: {"value": 20, "unit": "°"}
